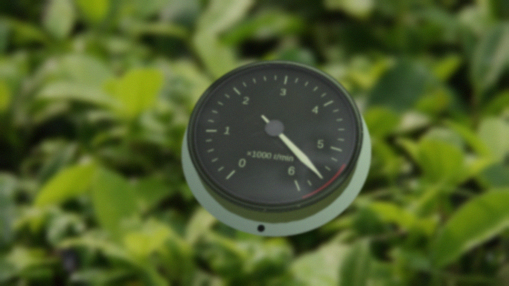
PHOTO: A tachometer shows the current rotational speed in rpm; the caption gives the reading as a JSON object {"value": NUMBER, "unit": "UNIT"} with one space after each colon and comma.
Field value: {"value": 5600, "unit": "rpm"}
